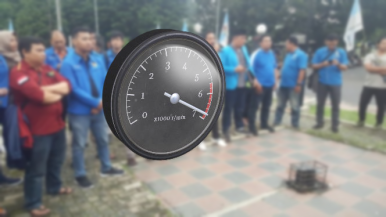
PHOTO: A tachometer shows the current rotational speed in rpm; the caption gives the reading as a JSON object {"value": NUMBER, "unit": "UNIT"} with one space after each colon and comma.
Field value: {"value": 6800, "unit": "rpm"}
